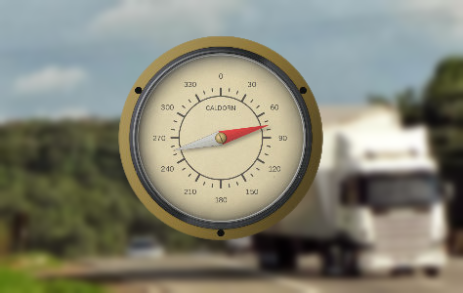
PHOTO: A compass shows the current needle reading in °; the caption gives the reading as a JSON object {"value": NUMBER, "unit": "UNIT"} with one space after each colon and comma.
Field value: {"value": 75, "unit": "°"}
